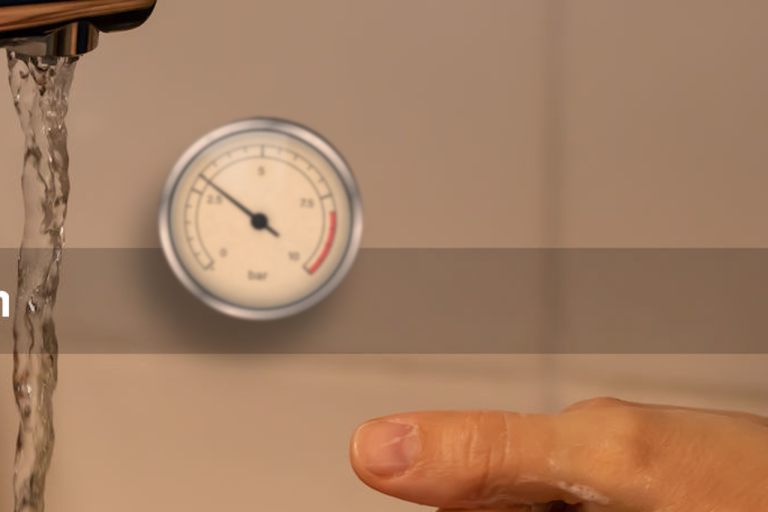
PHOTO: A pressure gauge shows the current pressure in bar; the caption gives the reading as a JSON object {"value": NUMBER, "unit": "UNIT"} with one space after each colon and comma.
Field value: {"value": 3, "unit": "bar"}
